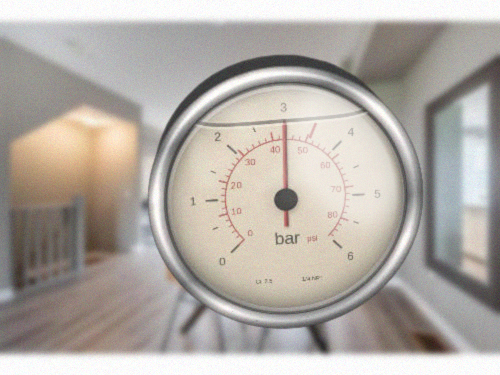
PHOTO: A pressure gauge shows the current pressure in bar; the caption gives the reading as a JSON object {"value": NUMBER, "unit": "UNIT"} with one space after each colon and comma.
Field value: {"value": 3, "unit": "bar"}
